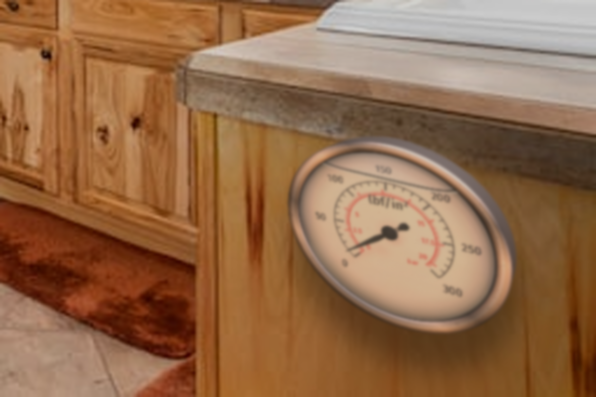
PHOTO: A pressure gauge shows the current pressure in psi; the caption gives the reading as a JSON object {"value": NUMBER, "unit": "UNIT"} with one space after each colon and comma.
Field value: {"value": 10, "unit": "psi"}
